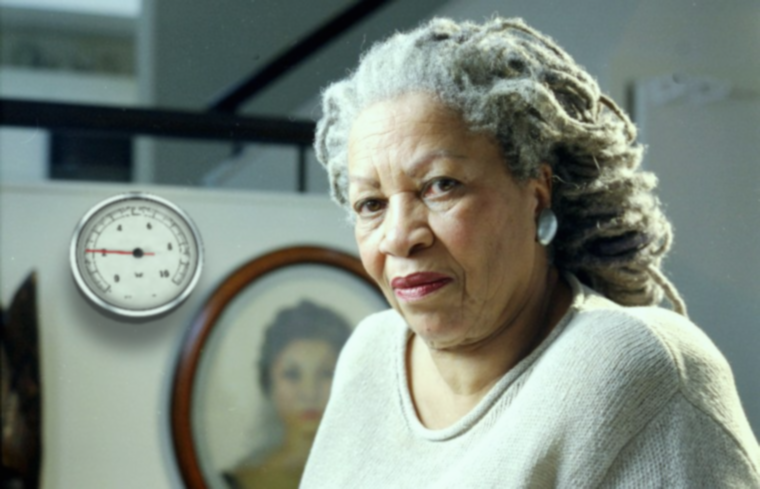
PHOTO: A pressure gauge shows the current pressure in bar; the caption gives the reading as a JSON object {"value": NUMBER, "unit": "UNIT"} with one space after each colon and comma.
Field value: {"value": 2, "unit": "bar"}
